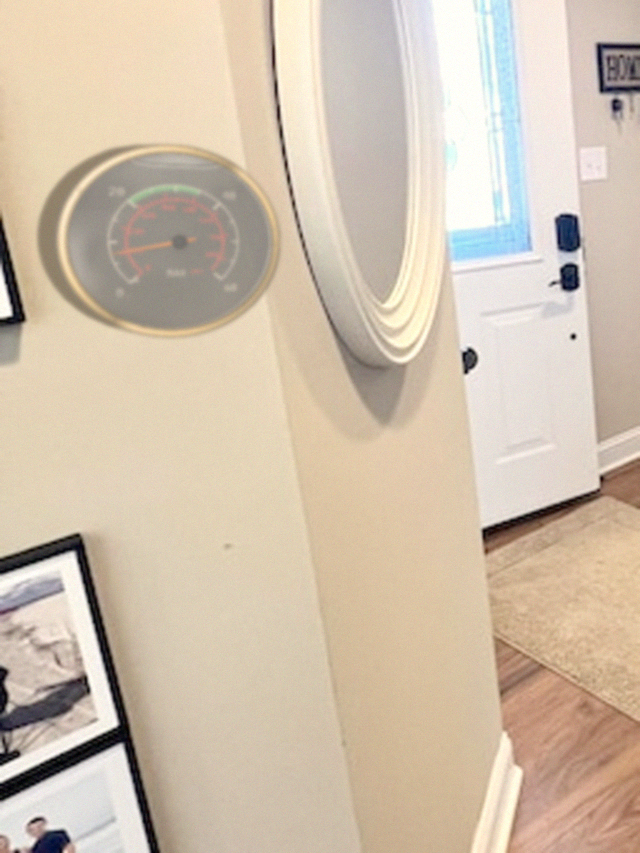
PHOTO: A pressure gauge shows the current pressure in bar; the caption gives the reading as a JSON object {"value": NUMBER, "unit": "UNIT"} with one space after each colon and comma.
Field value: {"value": 7.5, "unit": "bar"}
